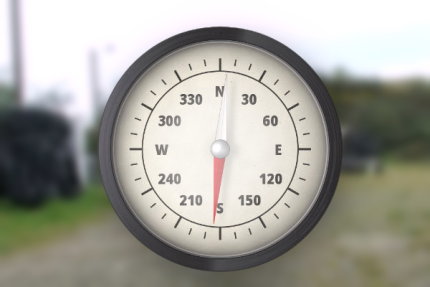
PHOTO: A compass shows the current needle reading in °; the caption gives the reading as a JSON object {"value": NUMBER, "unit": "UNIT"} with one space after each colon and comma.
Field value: {"value": 185, "unit": "°"}
